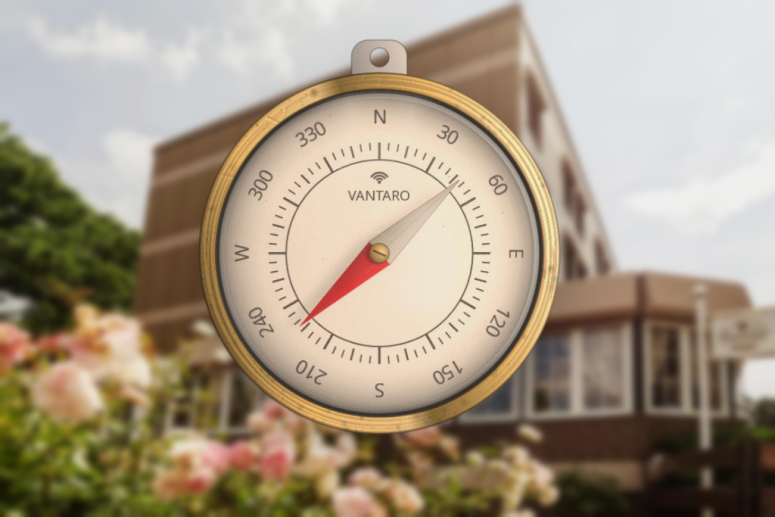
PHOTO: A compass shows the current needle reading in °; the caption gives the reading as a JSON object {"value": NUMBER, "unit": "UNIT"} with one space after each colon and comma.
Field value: {"value": 227.5, "unit": "°"}
